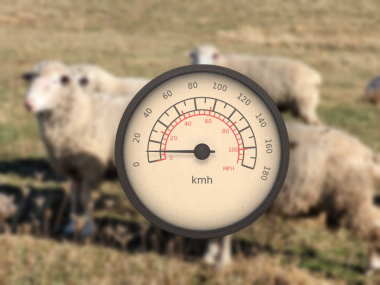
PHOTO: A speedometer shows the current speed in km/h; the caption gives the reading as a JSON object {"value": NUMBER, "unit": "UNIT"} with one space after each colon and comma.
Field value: {"value": 10, "unit": "km/h"}
